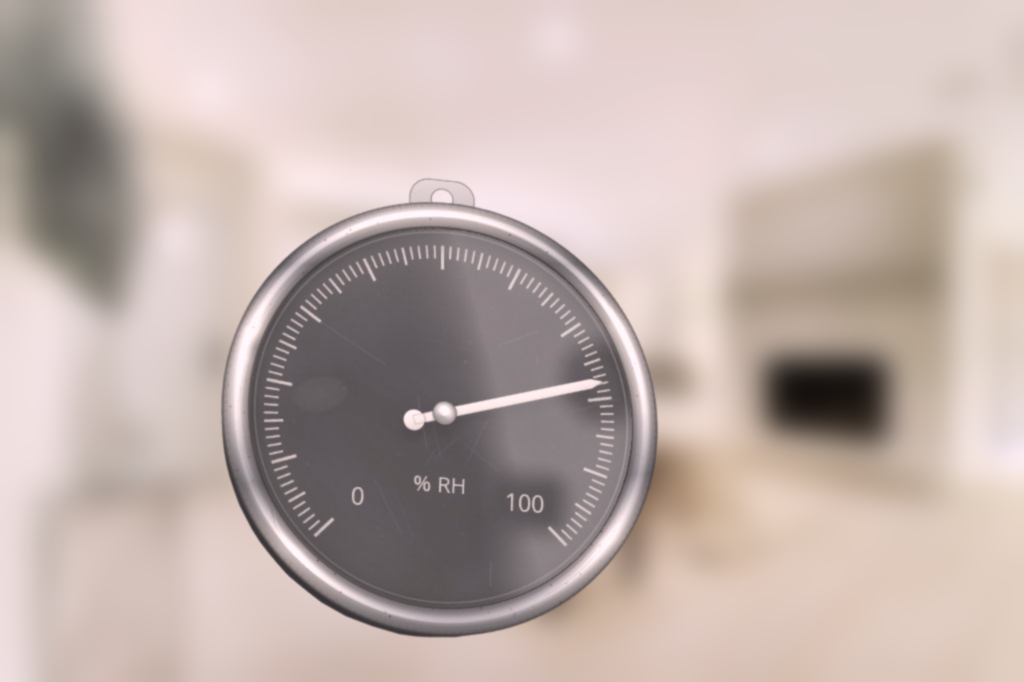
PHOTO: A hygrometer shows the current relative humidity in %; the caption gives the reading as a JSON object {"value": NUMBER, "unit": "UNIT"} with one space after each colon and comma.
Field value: {"value": 78, "unit": "%"}
